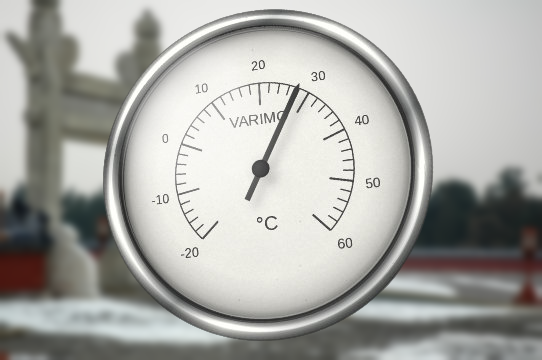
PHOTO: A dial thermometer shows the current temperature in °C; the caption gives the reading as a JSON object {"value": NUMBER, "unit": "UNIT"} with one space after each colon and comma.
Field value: {"value": 28, "unit": "°C"}
